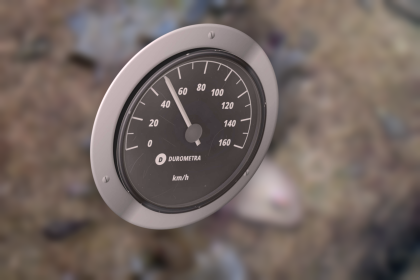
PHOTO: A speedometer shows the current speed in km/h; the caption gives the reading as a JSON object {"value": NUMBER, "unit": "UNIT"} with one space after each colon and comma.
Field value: {"value": 50, "unit": "km/h"}
